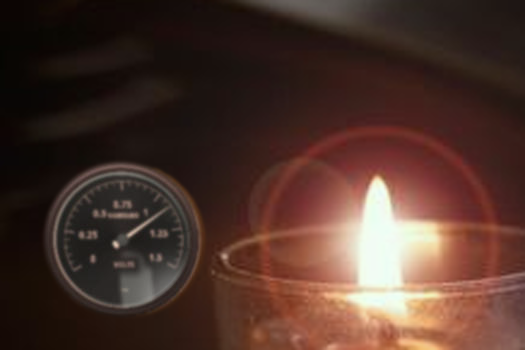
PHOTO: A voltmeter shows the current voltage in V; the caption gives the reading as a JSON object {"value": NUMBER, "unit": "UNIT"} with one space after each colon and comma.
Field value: {"value": 1.1, "unit": "V"}
